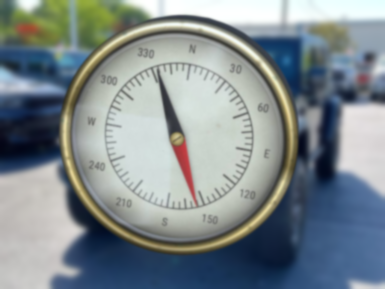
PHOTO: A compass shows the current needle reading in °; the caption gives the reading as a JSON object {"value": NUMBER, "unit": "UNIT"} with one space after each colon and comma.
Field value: {"value": 155, "unit": "°"}
